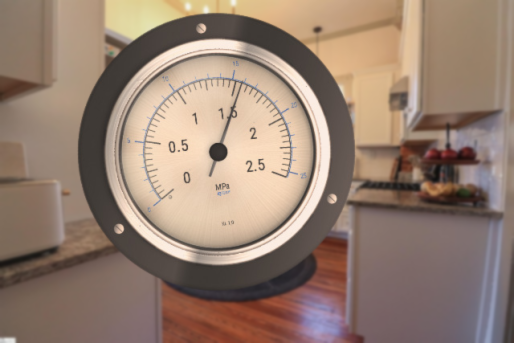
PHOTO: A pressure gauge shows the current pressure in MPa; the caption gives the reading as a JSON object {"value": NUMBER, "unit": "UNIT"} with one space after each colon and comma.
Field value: {"value": 1.55, "unit": "MPa"}
